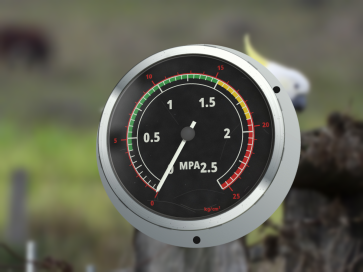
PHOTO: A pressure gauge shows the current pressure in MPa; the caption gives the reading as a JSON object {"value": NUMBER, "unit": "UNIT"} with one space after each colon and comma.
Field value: {"value": 0, "unit": "MPa"}
